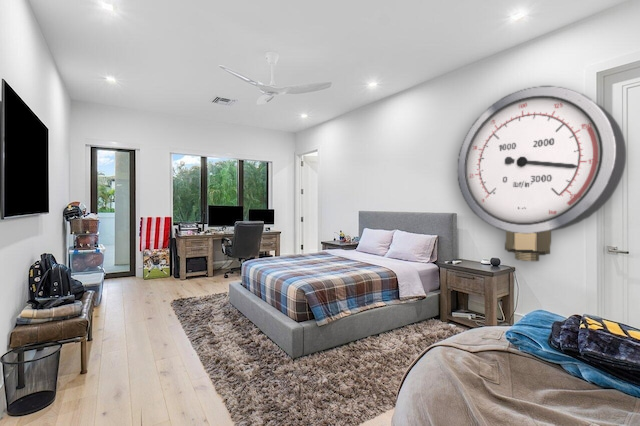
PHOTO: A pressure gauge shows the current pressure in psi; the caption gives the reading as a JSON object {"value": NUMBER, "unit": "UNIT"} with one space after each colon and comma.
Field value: {"value": 2600, "unit": "psi"}
